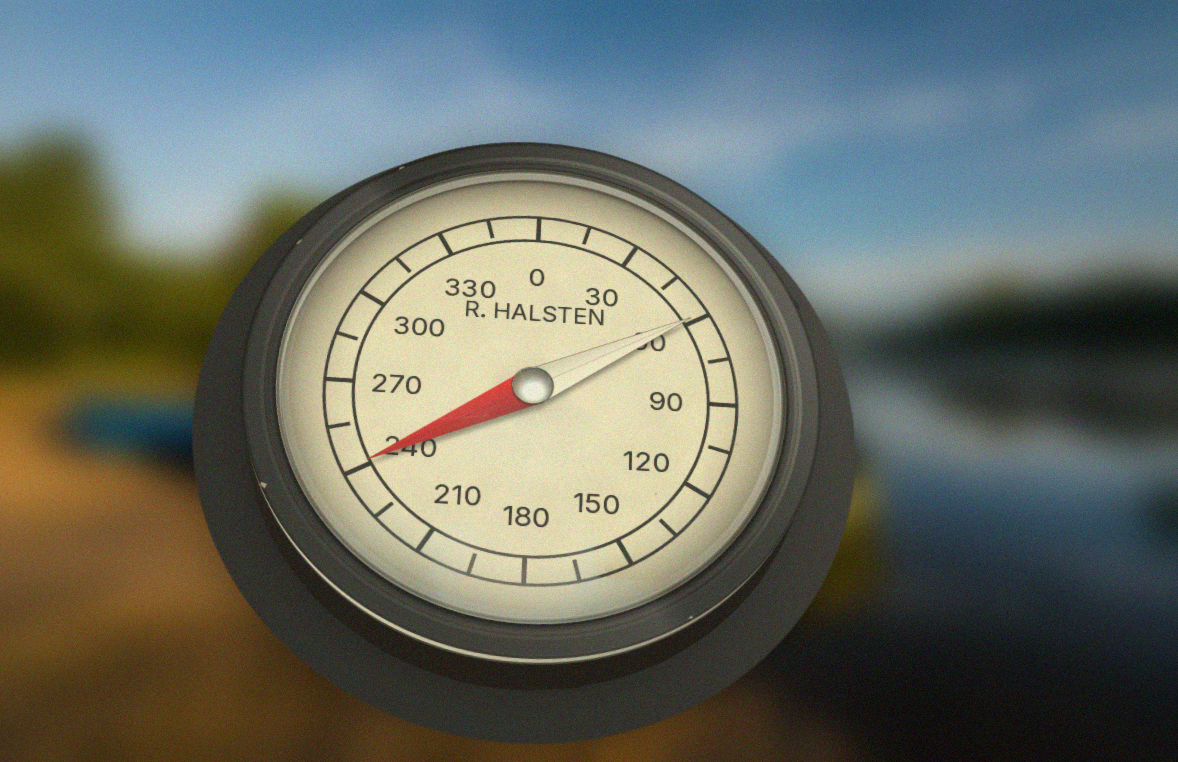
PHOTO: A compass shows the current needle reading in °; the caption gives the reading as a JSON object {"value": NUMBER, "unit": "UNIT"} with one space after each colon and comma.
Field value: {"value": 240, "unit": "°"}
